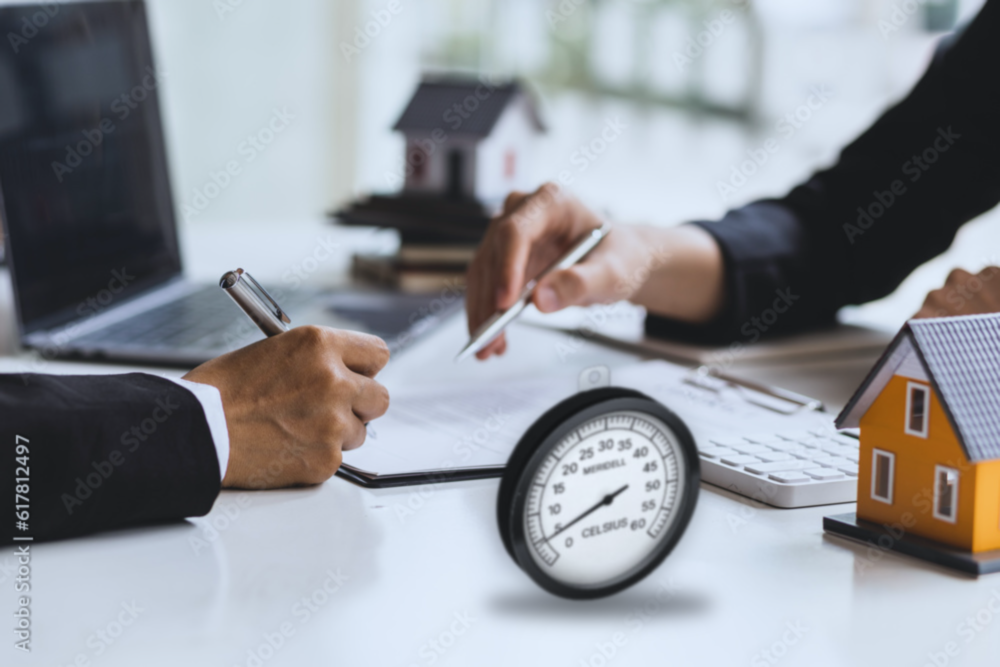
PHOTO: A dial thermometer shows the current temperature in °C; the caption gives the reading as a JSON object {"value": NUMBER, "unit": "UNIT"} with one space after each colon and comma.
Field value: {"value": 5, "unit": "°C"}
